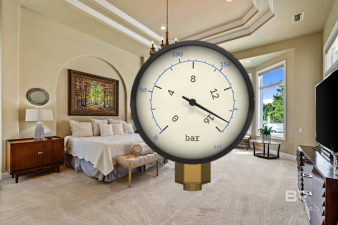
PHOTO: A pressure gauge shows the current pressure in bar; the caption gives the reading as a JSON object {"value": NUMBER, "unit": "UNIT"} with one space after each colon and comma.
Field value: {"value": 15, "unit": "bar"}
